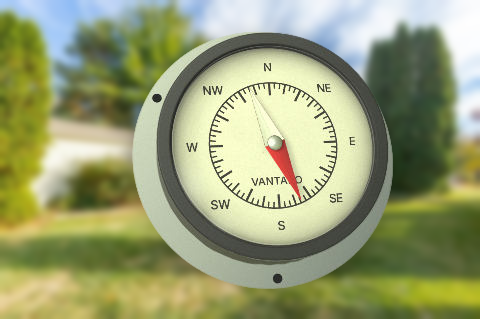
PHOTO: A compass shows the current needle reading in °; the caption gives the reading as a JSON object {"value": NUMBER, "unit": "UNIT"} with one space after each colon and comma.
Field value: {"value": 160, "unit": "°"}
